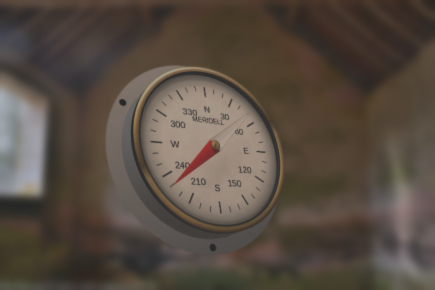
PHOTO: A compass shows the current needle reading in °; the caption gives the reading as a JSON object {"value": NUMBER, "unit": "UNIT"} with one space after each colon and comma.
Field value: {"value": 230, "unit": "°"}
